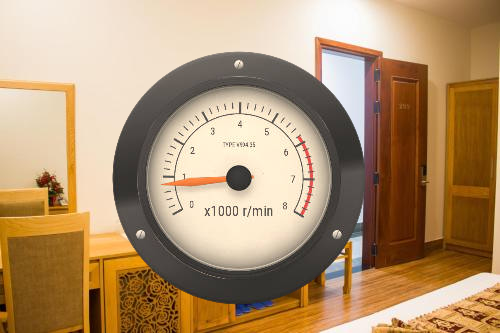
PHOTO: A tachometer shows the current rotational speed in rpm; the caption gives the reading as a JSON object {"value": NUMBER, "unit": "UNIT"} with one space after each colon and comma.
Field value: {"value": 800, "unit": "rpm"}
